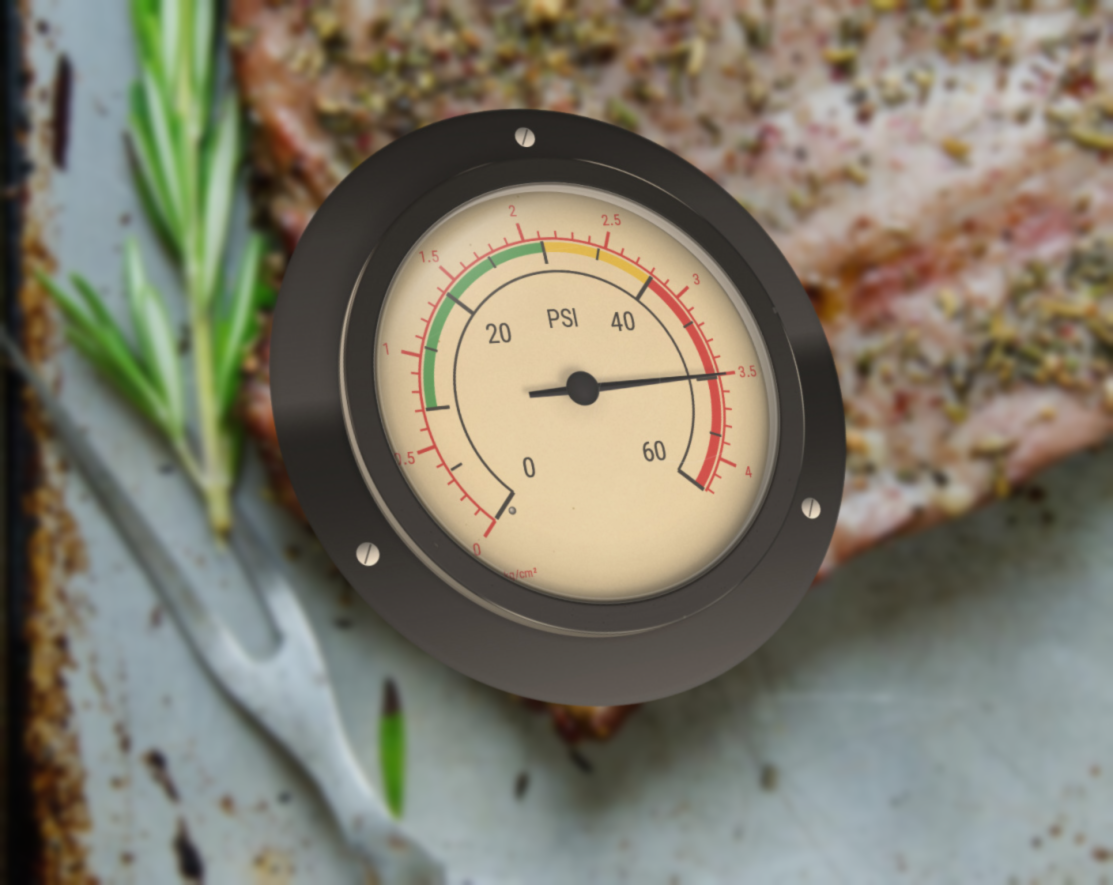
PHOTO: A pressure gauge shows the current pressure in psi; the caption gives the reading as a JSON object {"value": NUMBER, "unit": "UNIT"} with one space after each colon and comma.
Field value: {"value": 50, "unit": "psi"}
